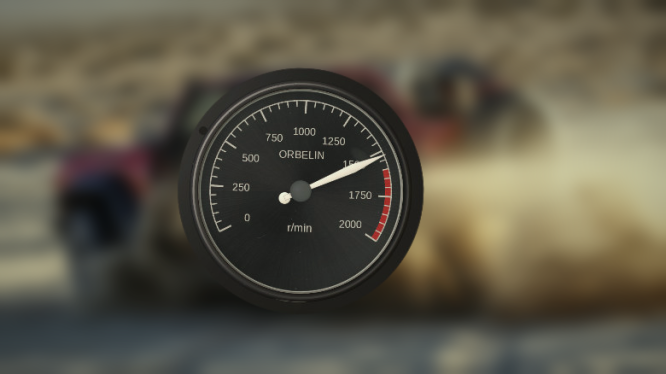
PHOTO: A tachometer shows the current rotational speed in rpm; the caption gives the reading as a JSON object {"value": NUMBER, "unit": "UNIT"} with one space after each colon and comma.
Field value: {"value": 1525, "unit": "rpm"}
